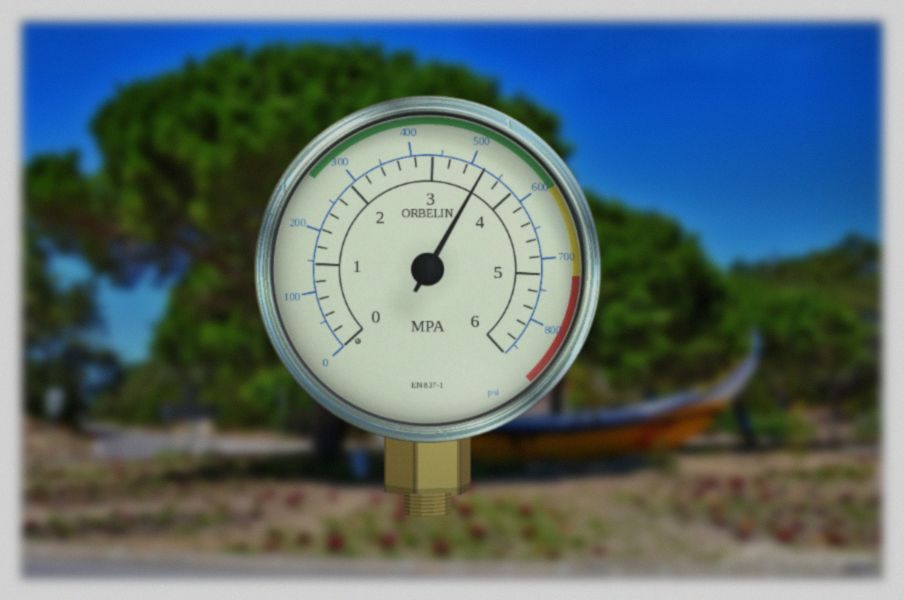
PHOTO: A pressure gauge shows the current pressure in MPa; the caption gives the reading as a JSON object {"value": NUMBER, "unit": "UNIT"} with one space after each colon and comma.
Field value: {"value": 3.6, "unit": "MPa"}
